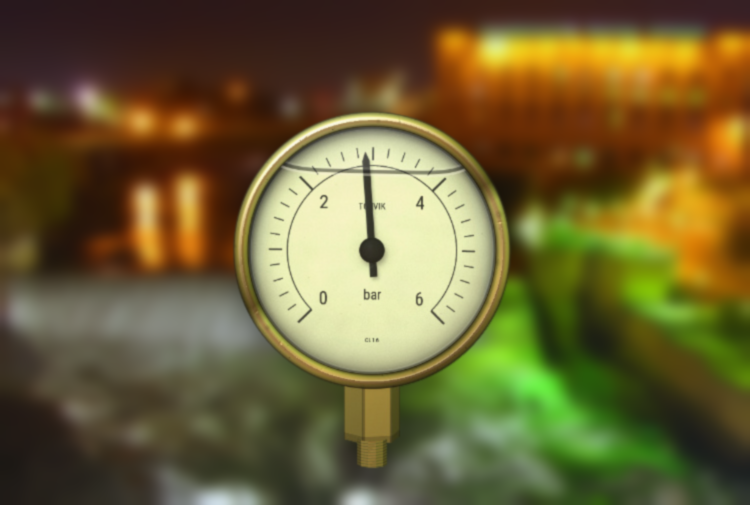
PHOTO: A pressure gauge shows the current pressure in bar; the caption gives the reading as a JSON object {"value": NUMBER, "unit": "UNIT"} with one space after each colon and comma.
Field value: {"value": 2.9, "unit": "bar"}
